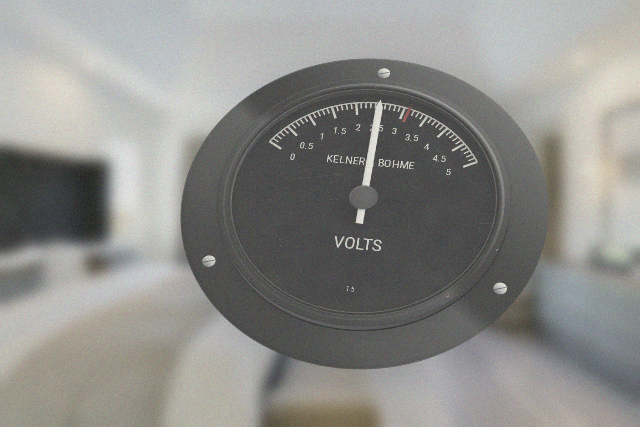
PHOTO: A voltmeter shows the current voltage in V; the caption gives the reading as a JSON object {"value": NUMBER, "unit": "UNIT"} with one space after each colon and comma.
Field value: {"value": 2.5, "unit": "V"}
